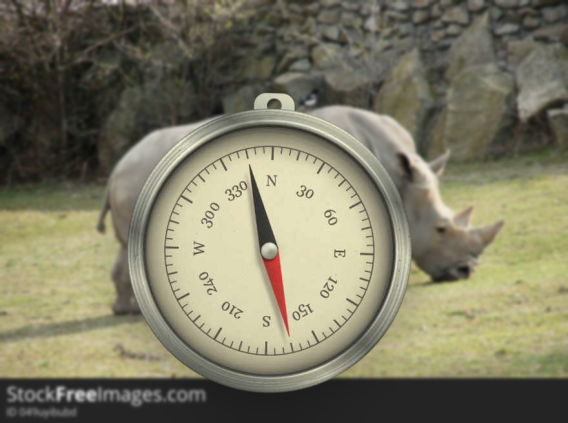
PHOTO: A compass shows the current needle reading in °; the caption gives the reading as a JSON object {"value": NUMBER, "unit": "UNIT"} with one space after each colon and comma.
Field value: {"value": 165, "unit": "°"}
